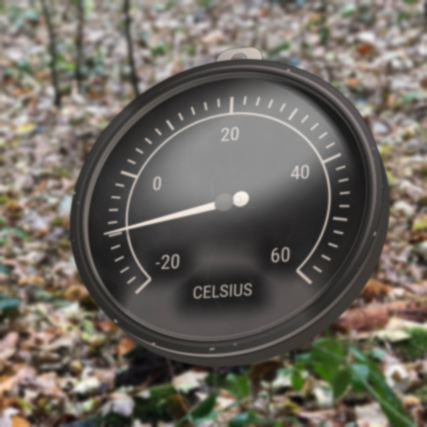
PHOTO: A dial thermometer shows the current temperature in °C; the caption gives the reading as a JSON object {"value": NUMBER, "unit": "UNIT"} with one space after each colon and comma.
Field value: {"value": -10, "unit": "°C"}
